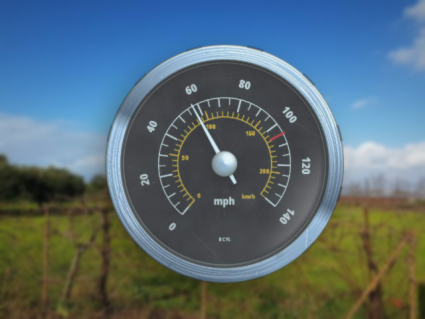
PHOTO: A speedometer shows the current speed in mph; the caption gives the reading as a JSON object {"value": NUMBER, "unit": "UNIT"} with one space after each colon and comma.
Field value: {"value": 57.5, "unit": "mph"}
